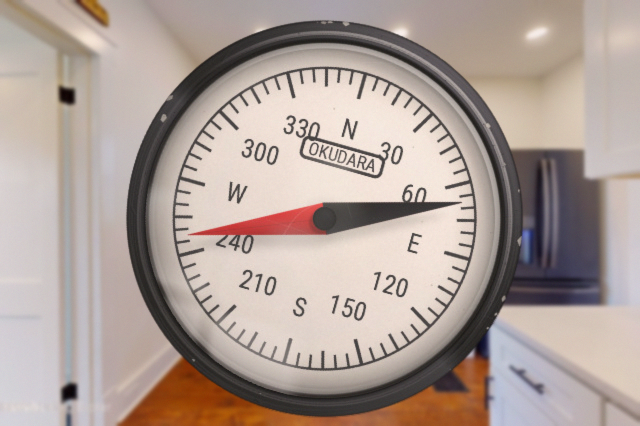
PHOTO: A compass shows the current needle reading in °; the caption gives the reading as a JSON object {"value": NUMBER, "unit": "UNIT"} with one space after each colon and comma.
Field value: {"value": 247.5, "unit": "°"}
